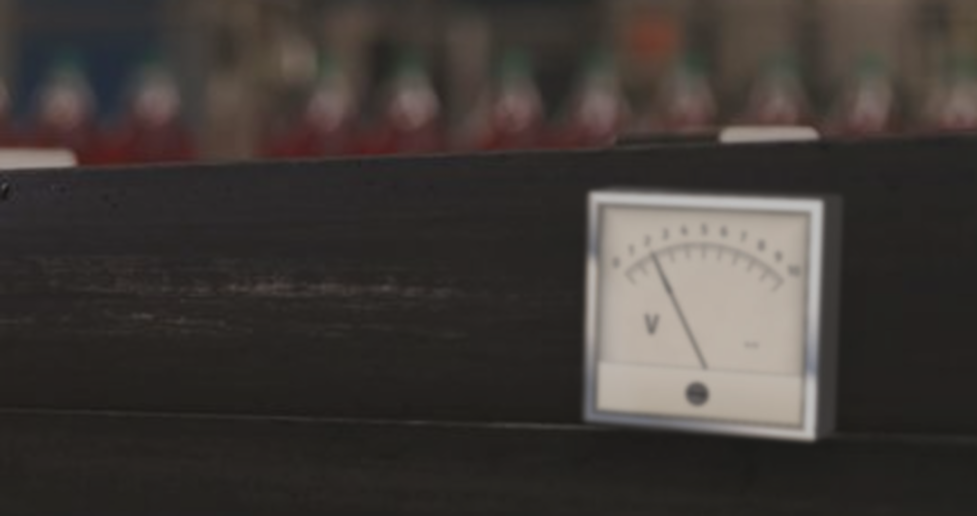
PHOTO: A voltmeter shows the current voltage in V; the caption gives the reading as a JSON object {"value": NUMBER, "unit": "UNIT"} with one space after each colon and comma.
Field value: {"value": 2, "unit": "V"}
